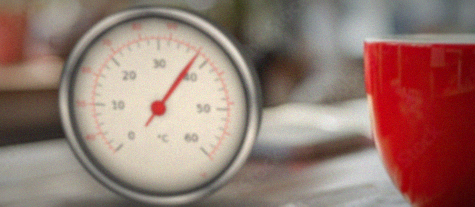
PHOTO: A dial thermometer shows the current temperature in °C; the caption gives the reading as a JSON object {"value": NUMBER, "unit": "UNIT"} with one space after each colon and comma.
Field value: {"value": 38, "unit": "°C"}
